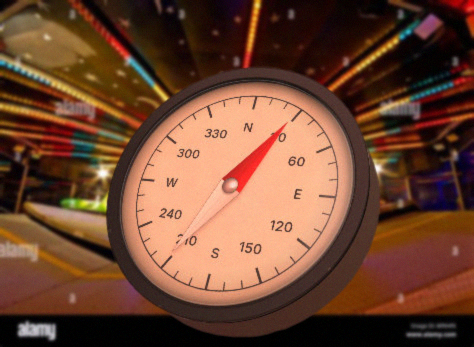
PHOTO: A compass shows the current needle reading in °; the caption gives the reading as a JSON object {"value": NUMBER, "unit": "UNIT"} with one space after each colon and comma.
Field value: {"value": 30, "unit": "°"}
